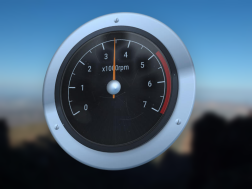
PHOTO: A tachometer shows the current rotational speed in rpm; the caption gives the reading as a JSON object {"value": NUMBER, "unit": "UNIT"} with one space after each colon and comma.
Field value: {"value": 3500, "unit": "rpm"}
